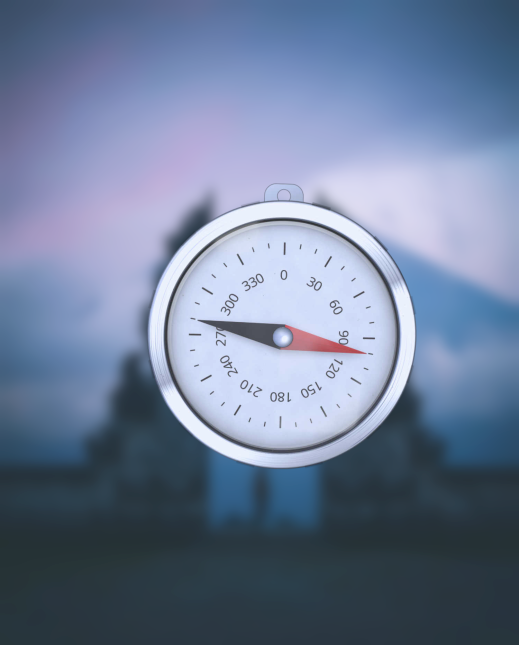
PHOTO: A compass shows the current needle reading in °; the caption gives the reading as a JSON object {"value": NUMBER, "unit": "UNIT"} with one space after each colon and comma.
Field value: {"value": 100, "unit": "°"}
